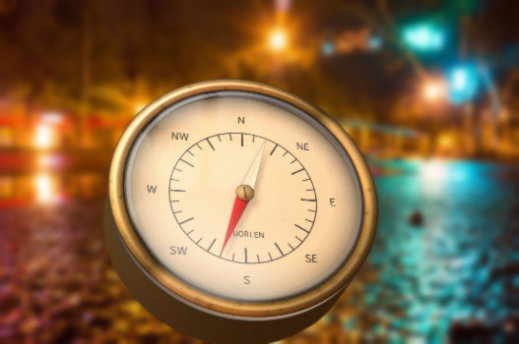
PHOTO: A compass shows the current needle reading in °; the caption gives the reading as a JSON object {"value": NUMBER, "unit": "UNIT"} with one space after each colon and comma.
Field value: {"value": 200, "unit": "°"}
